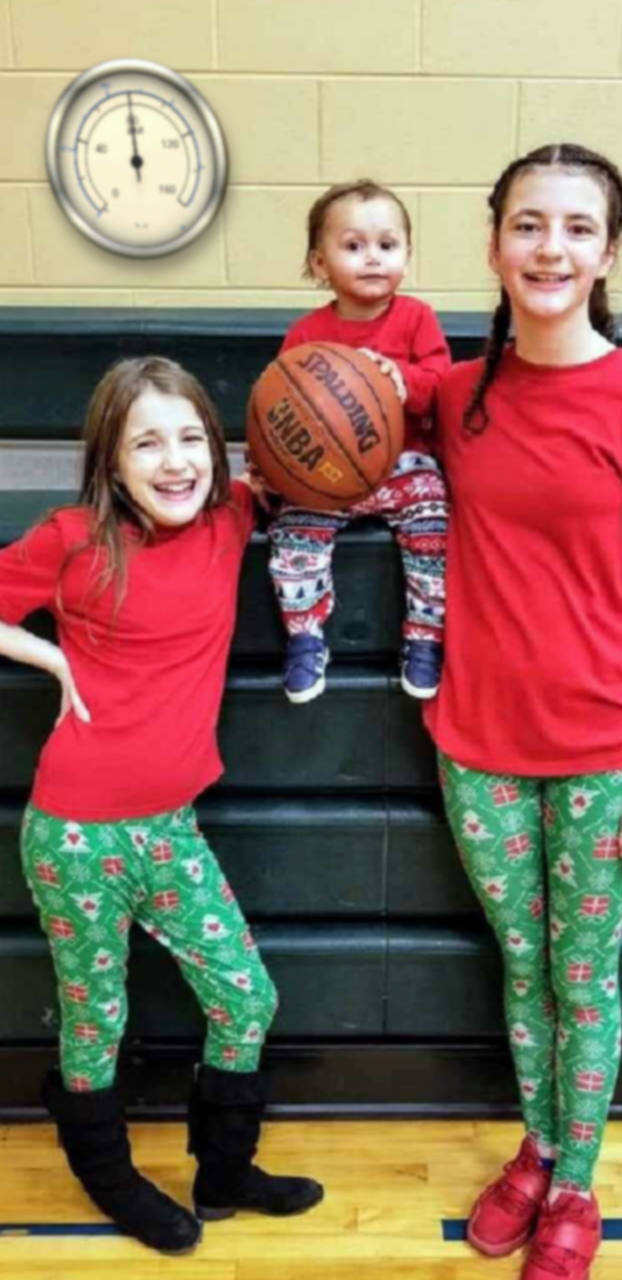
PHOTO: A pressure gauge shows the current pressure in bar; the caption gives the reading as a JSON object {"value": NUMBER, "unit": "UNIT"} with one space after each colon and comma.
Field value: {"value": 80, "unit": "bar"}
